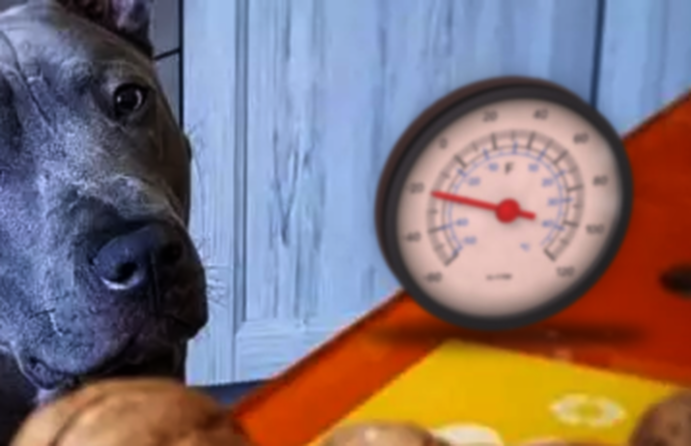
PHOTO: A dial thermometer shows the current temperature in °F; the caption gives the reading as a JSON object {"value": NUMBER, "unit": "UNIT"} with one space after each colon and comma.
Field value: {"value": -20, "unit": "°F"}
